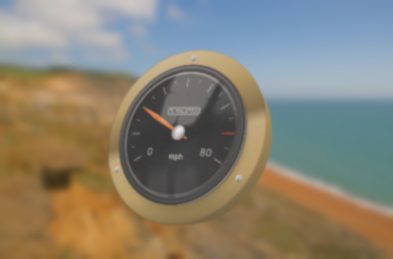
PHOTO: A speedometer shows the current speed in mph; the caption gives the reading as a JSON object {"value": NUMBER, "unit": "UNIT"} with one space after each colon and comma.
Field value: {"value": 20, "unit": "mph"}
